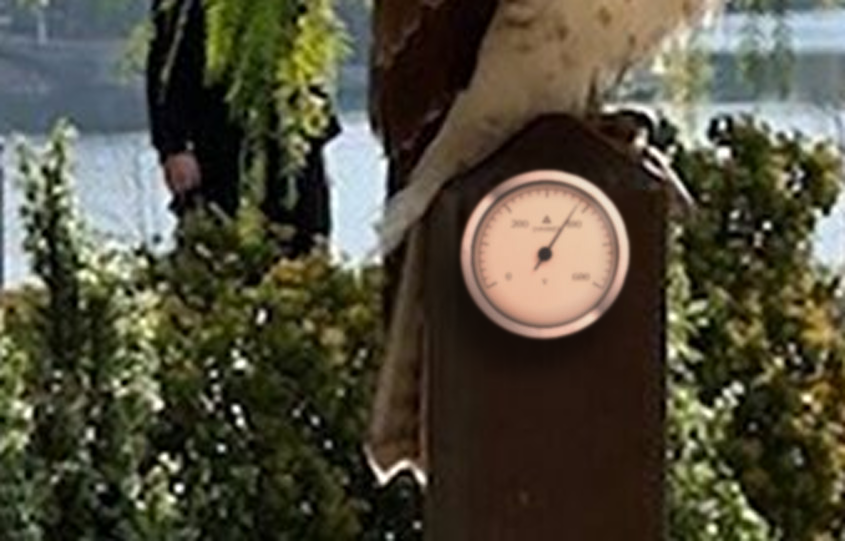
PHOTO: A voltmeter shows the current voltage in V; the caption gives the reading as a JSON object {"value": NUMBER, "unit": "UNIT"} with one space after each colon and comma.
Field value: {"value": 380, "unit": "V"}
